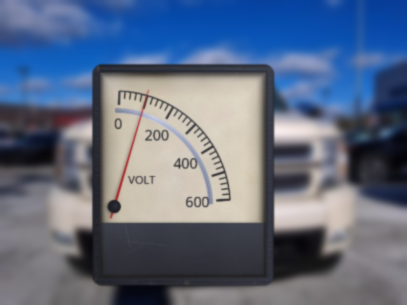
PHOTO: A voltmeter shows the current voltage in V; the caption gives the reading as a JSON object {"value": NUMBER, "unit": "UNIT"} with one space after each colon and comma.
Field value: {"value": 100, "unit": "V"}
